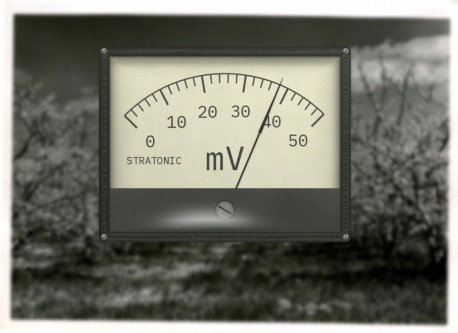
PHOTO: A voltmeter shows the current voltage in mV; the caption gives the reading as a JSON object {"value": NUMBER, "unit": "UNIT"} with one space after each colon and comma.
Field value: {"value": 38, "unit": "mV"}
